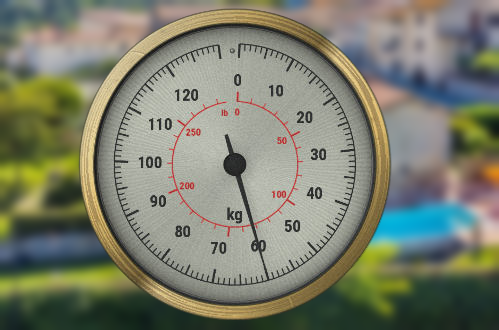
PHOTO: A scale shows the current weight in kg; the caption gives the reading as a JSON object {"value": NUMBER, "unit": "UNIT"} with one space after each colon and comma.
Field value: {"value": 60, "unit": "kg"}
